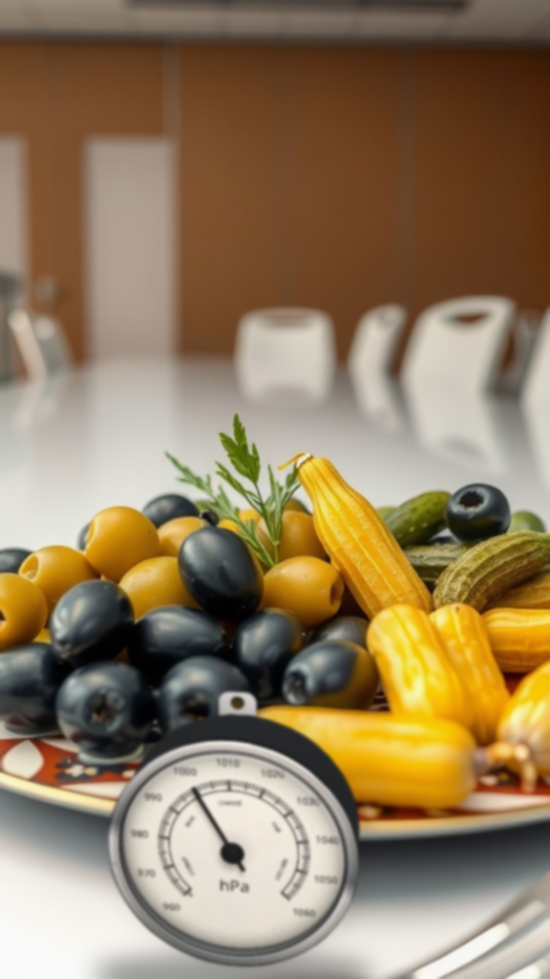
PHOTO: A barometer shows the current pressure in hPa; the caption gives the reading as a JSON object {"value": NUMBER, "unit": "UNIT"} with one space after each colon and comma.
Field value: {"value": 1000, "unit": "hPa"}
